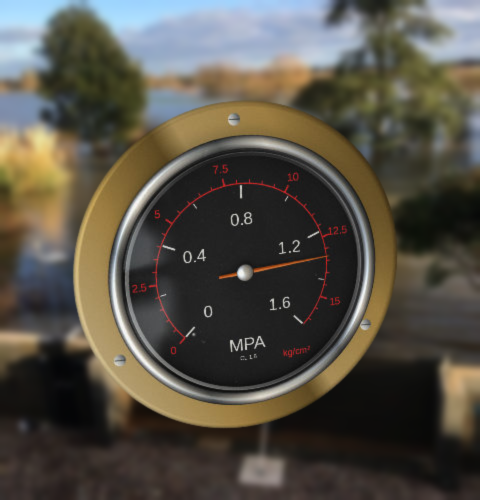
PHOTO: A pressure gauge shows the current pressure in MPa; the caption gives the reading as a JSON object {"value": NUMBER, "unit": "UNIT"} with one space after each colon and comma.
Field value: {"value": 1.3, "unit": "MPa"}
